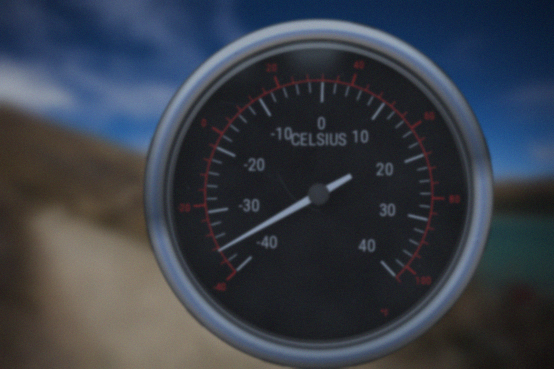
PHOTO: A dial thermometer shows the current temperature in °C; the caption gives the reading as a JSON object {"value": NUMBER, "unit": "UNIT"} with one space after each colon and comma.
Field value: {"value": -36, "unit": "°C"}
